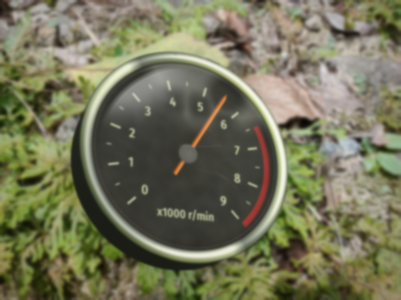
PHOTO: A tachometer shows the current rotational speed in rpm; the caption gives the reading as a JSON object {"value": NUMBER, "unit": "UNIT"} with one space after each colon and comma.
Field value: {"value": 5500, "unit": "rpm"}
